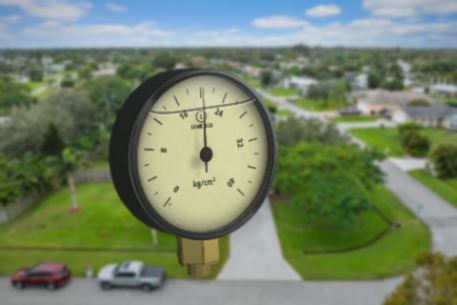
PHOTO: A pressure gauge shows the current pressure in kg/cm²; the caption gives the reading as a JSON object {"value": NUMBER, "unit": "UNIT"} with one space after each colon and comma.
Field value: {"value": 20, "unit": "kg/cm²"}
